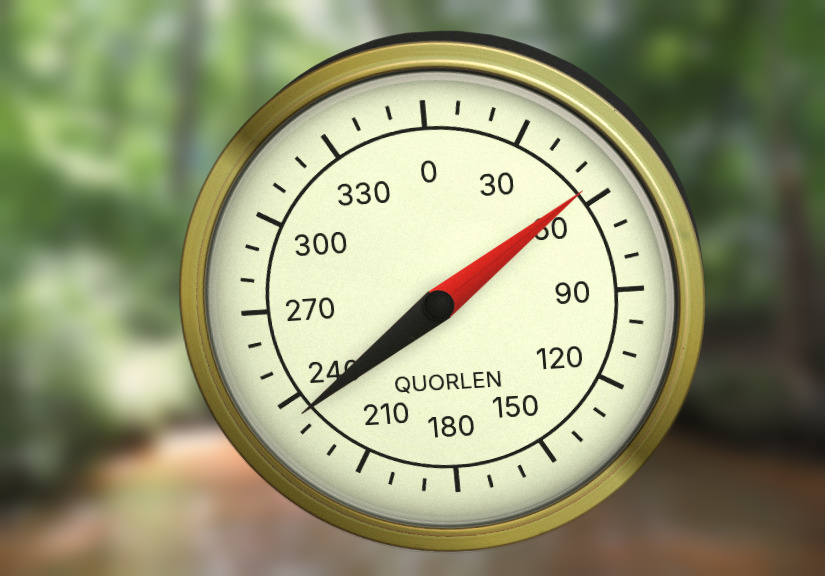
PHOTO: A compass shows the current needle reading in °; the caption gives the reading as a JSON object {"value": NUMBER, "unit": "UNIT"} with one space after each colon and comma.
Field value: {"value": 55, "unit": "°"}
